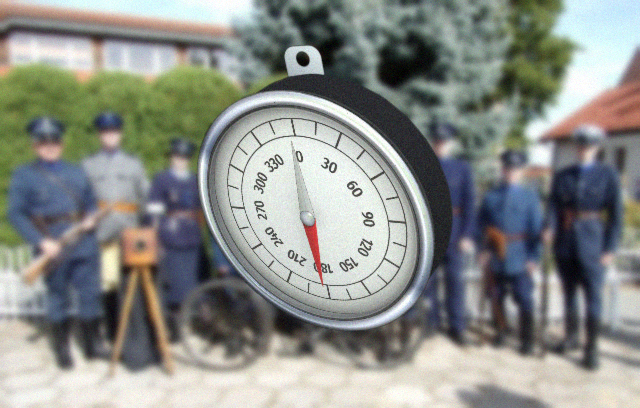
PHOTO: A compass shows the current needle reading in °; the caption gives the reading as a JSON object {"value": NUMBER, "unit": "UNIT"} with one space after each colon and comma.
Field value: {"value": 180, "unit": "°"}
